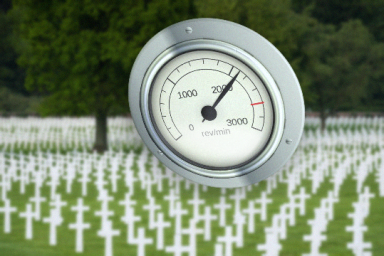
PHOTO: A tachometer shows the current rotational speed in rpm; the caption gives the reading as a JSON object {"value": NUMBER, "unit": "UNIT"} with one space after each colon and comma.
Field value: {"value": 2100, "unit": "rpm"}
